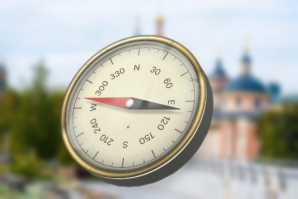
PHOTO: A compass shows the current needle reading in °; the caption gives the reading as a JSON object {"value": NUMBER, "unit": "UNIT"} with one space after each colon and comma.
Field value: {"value": 280, "unit": "°"}
